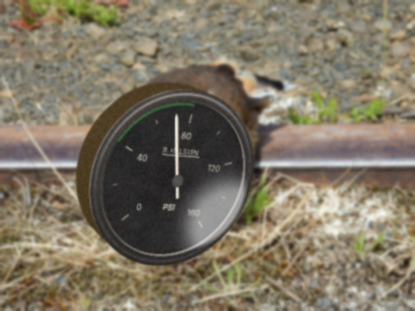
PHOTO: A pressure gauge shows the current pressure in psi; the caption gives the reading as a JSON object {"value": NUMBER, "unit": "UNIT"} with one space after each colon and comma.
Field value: {"value": 70, "unit": "psi"}
